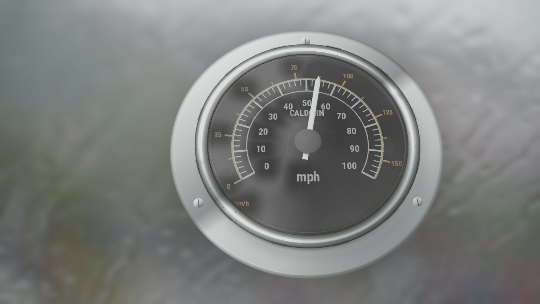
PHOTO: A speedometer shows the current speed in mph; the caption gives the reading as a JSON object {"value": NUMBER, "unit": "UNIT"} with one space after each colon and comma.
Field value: {"value": 54, "unit": "mph"}
